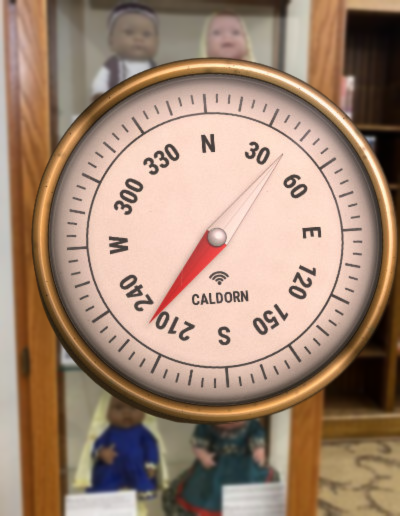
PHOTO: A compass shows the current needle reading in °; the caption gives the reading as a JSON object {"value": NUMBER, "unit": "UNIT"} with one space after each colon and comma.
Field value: {"value": 222.5, "unit": "°"}
